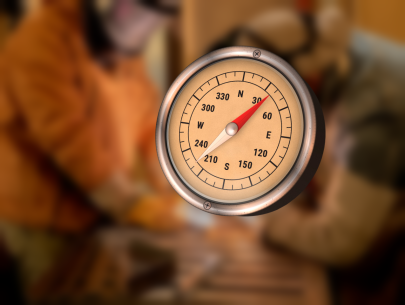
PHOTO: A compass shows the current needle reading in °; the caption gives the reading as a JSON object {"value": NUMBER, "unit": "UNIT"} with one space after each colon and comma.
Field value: {"value": 40, "unit": "°"}
